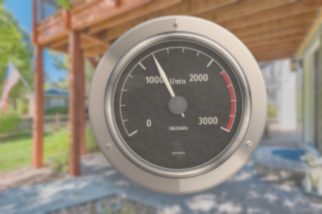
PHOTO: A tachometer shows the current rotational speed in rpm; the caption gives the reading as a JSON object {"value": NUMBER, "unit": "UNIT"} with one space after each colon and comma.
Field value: {"value": 1200, "unit": "rpm"}
